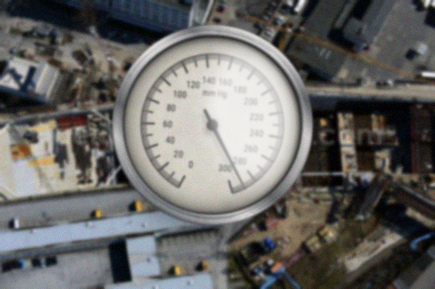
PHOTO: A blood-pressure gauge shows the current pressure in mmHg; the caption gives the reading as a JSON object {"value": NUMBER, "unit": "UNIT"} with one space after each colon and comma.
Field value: {"value": 290, "unit": "mmHg"}
